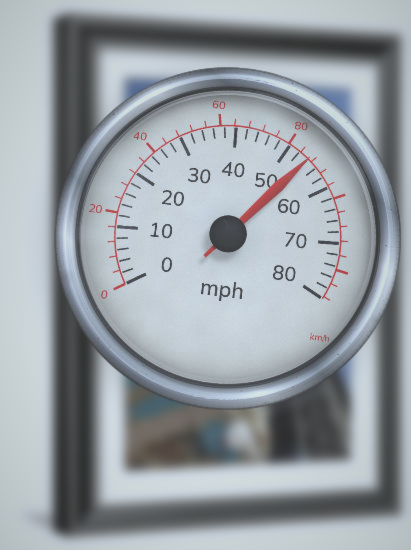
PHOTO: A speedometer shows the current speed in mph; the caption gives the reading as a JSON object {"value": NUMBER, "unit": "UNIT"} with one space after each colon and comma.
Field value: {"value": 54, "unit": "mph"}
